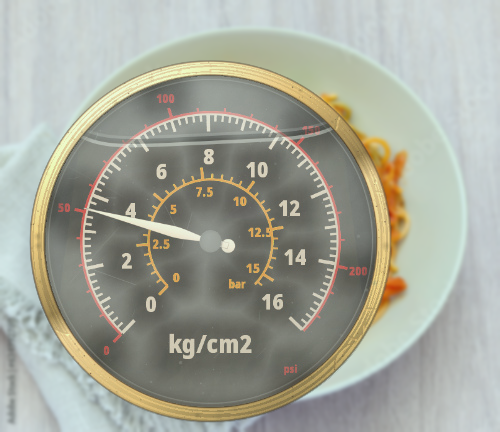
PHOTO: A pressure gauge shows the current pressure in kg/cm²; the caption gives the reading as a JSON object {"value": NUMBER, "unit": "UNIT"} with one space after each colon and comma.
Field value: {"value": 3.6, "unit": "kg/cm²"}
